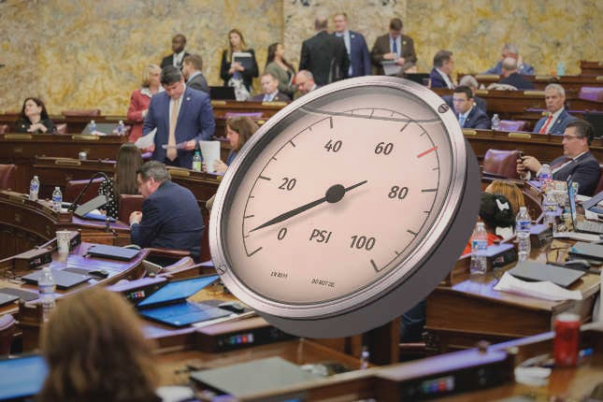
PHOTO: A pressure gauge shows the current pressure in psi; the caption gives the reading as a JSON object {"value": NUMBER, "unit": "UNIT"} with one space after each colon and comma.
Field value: {"value": 5, "unit": "psi"}
